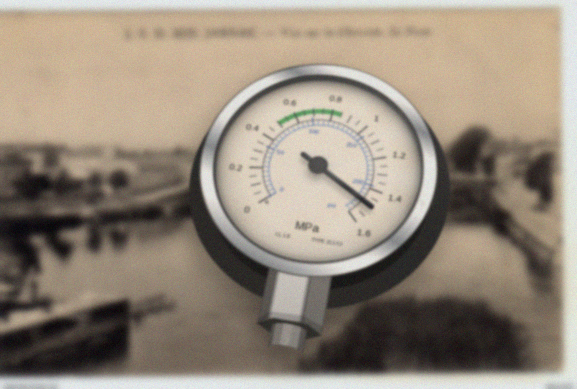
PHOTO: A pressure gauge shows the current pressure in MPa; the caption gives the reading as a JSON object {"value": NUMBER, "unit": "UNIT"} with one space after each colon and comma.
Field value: {"value": 1.5, "unit": "MPa"}
